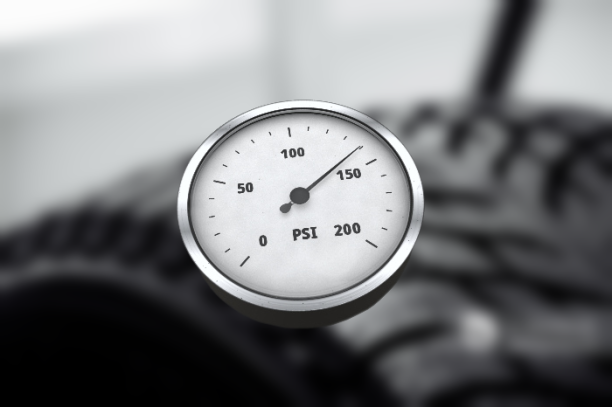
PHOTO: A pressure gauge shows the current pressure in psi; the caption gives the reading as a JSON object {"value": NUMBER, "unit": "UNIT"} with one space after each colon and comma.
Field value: {"value": 140, "unit": "psi"}
